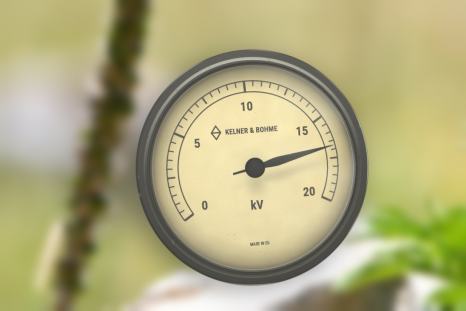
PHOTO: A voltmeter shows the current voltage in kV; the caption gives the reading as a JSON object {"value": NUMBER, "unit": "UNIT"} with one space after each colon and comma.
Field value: {"value": 16.75, "unit": "kV"}
